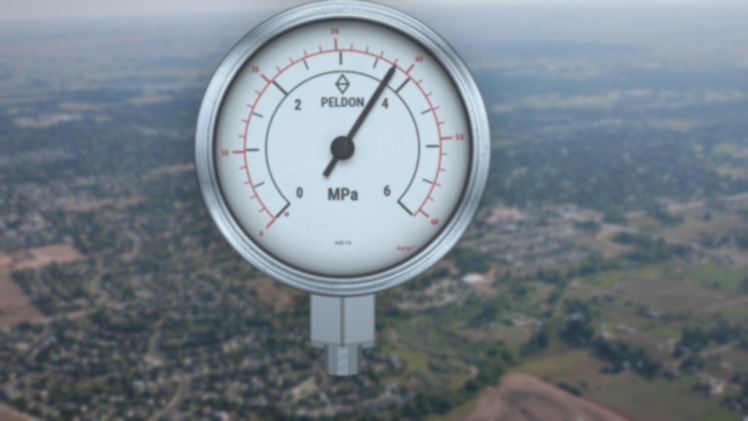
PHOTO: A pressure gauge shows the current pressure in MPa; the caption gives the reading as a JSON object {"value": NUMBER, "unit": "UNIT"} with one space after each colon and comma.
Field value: {"value": 3.75, "unit": "MPa"}
